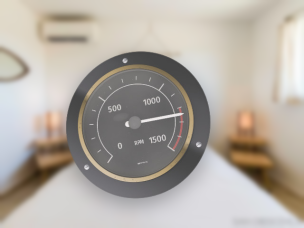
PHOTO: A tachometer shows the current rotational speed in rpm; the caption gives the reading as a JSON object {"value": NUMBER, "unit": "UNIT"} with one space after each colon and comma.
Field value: {"value": 1250, "unit": "rpm"}
